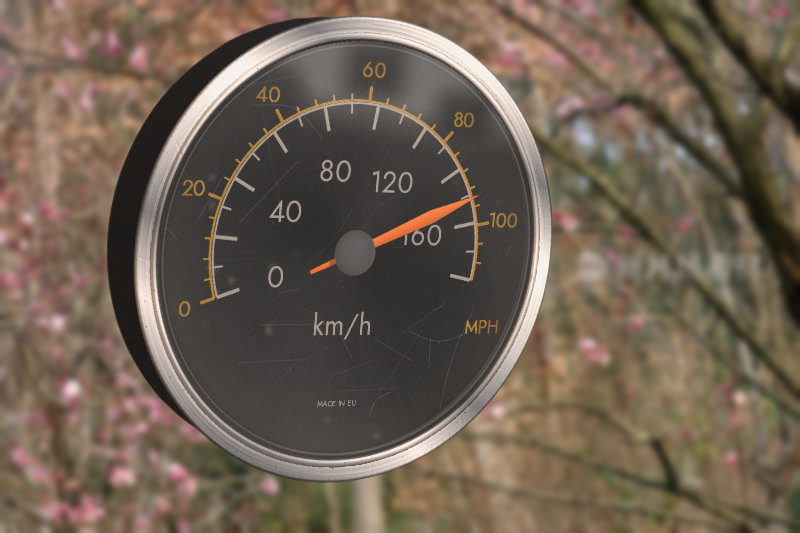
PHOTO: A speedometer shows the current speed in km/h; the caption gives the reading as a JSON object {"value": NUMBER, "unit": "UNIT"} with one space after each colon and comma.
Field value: {"value": 150, "unit": "km/h"}
